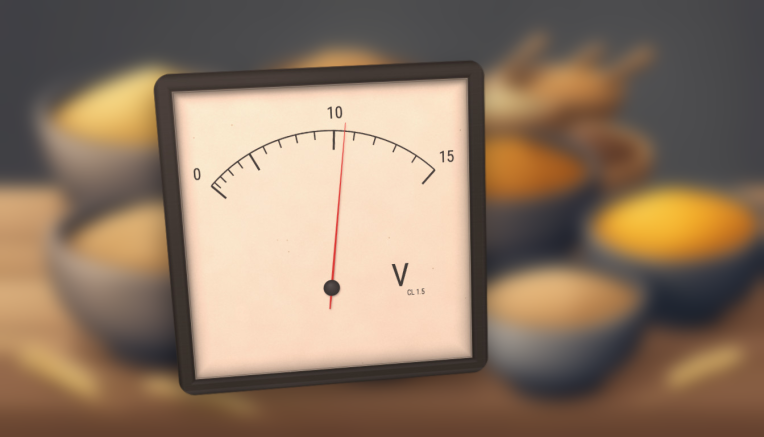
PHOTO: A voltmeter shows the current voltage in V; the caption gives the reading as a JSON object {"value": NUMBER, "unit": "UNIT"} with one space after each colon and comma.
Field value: {"value": 10.5, "unit": "V"}
